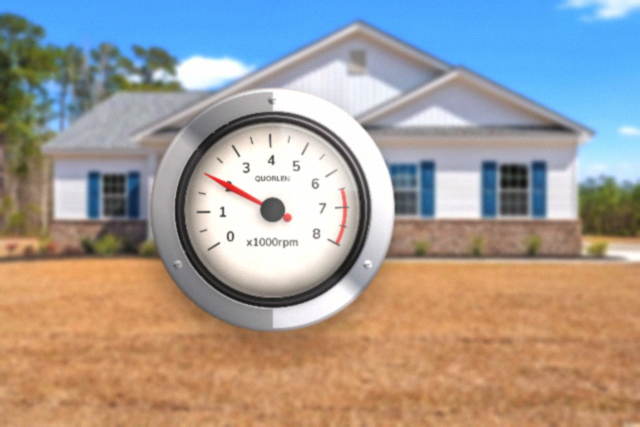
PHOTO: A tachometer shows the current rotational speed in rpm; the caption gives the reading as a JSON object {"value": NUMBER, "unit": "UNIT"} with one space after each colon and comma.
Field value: {"value": 2000, "unit": "rpm"}
